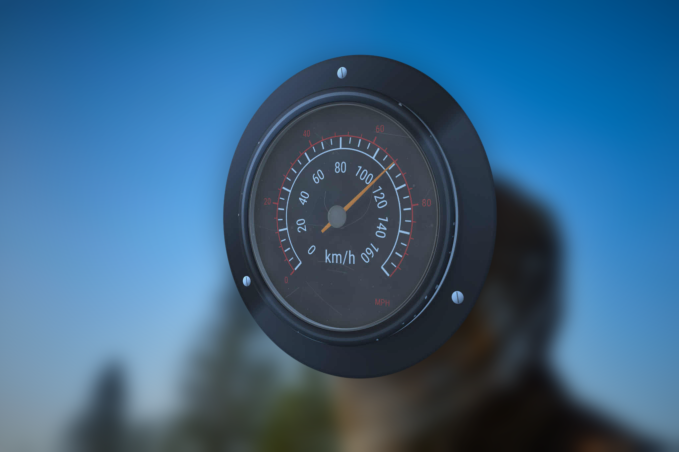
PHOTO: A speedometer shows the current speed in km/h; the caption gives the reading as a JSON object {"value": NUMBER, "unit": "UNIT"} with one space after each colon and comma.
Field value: {"value": 110, "unit": "km/h"}
